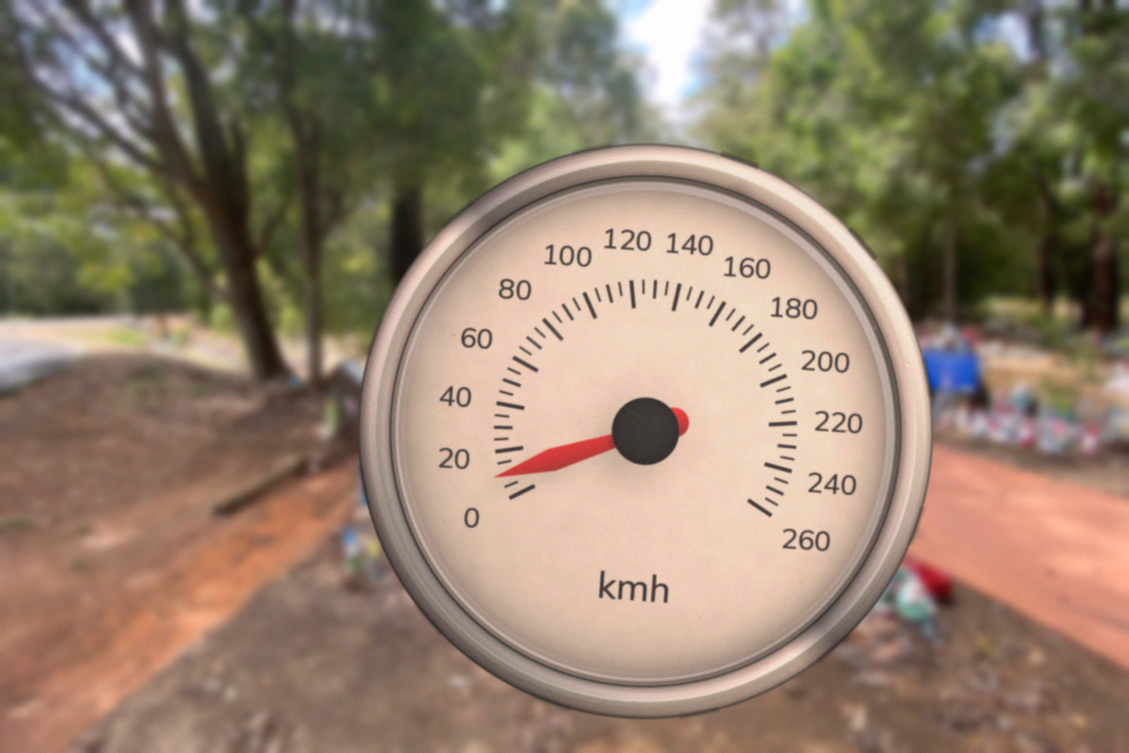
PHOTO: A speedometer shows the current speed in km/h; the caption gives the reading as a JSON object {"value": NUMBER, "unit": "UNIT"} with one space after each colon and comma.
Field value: {"value": 10, "unit": "km/h"}
